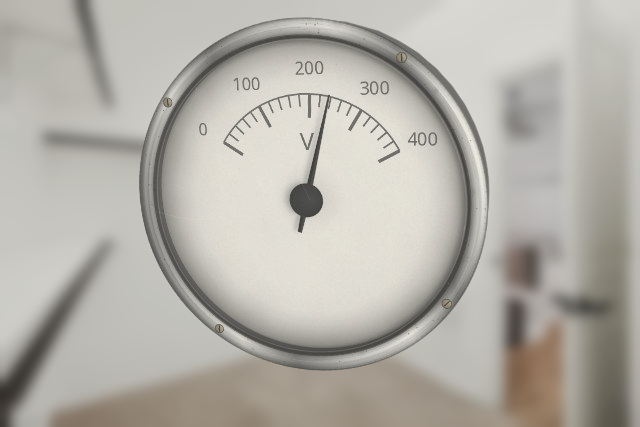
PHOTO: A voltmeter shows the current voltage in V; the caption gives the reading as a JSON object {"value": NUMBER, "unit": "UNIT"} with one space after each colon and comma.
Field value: {"value": 240, "unit": "V"}
